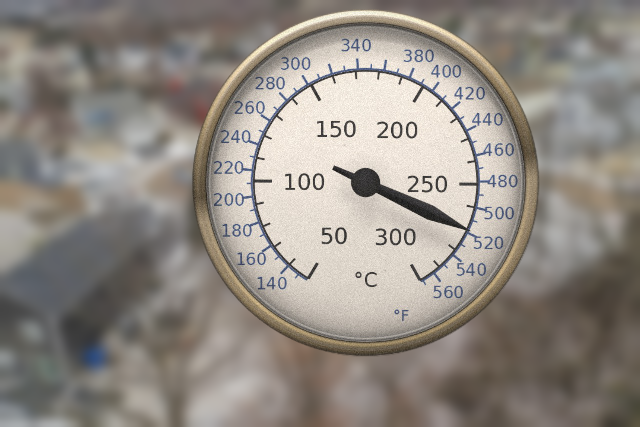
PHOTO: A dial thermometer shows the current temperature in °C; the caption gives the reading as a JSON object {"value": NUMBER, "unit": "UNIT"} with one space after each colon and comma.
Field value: {"value": 270, "unit": "°C"}
